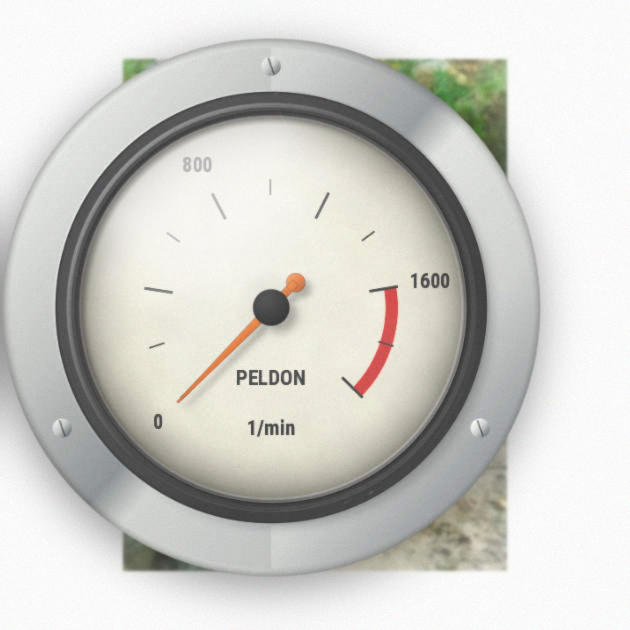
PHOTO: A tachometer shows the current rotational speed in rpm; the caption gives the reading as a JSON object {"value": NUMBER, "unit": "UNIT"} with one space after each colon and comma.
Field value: {"value": 0, "unit": "rpm"}
